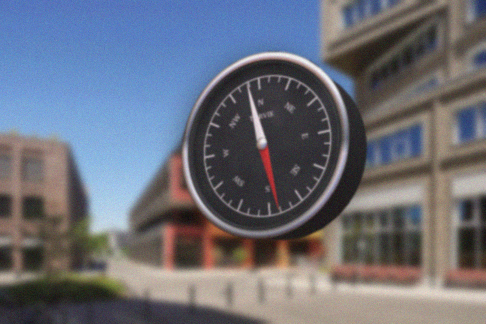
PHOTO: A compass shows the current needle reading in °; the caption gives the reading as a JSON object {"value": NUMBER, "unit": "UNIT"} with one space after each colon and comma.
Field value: {"value": 170, "unit": "°"}
